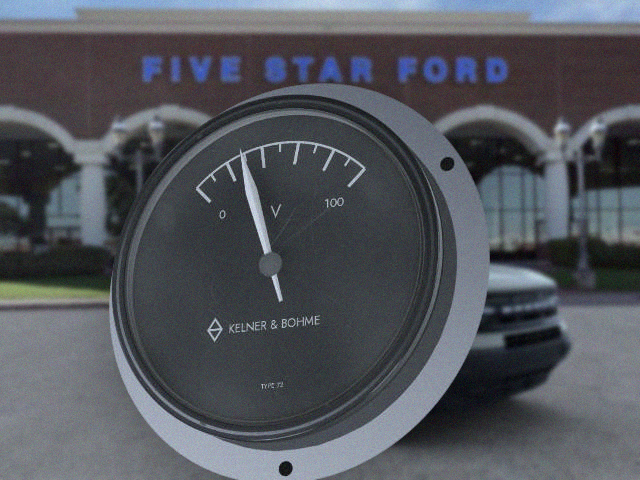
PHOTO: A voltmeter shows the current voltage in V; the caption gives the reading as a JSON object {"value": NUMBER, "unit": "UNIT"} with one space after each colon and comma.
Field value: {"value": 30, "unit": "V"}
